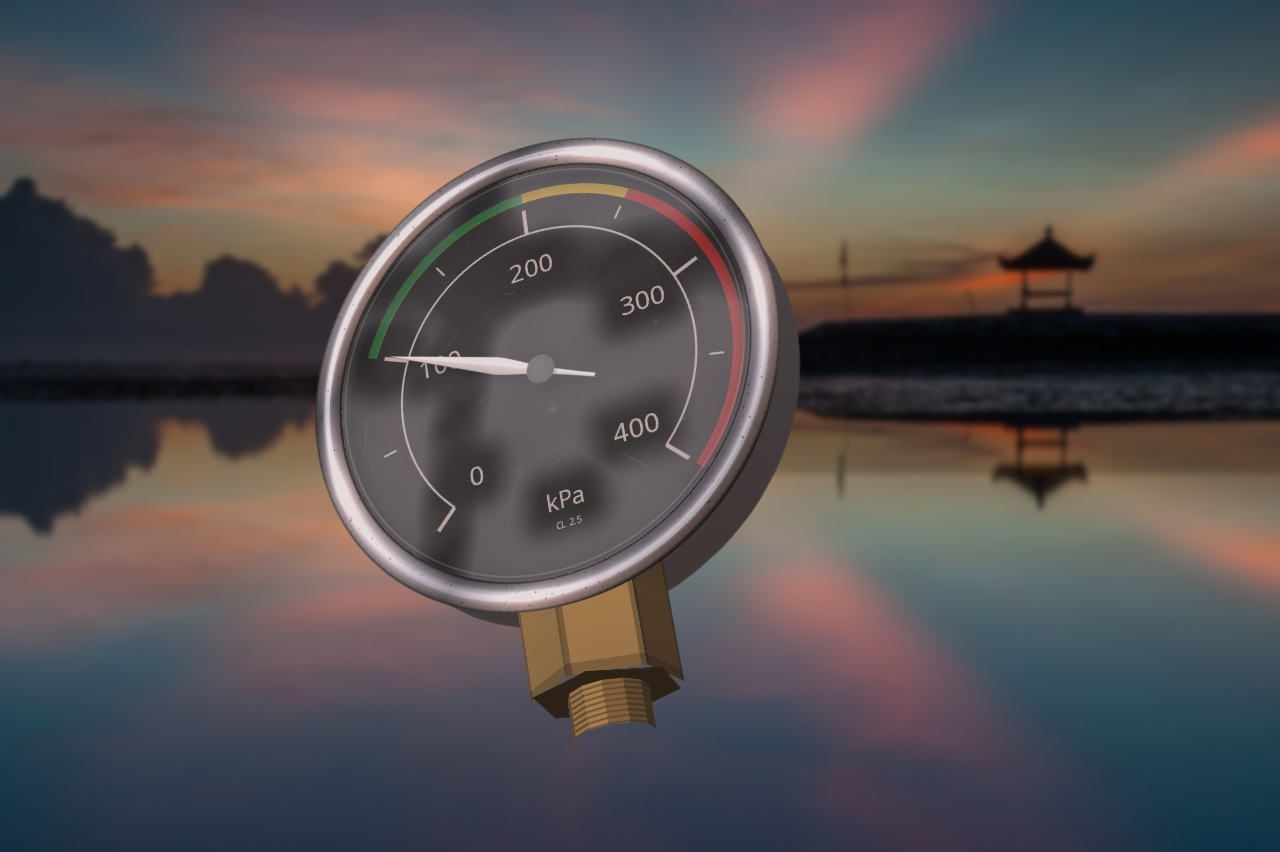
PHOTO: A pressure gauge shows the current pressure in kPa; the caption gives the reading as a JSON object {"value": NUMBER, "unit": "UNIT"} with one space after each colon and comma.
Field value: {"value": 100, "unit": "kPa"}
